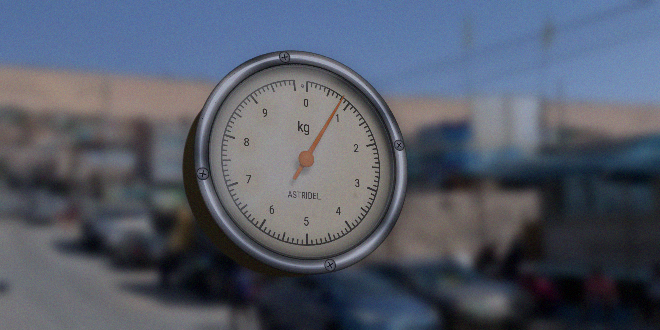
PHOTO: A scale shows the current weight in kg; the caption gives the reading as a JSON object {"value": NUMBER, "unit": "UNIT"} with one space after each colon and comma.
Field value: {"value": 0.8, "unit": "kg"}
